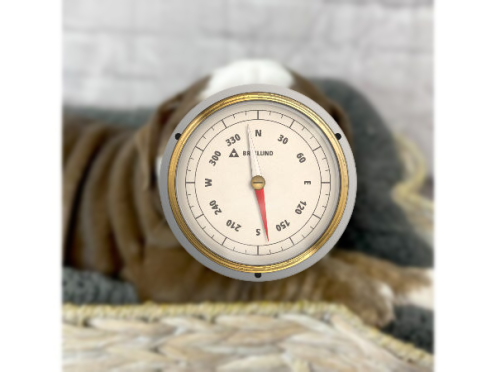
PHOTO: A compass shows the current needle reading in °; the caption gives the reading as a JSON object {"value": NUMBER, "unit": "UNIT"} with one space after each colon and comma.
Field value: {"value": 170, "unit": "°"}
